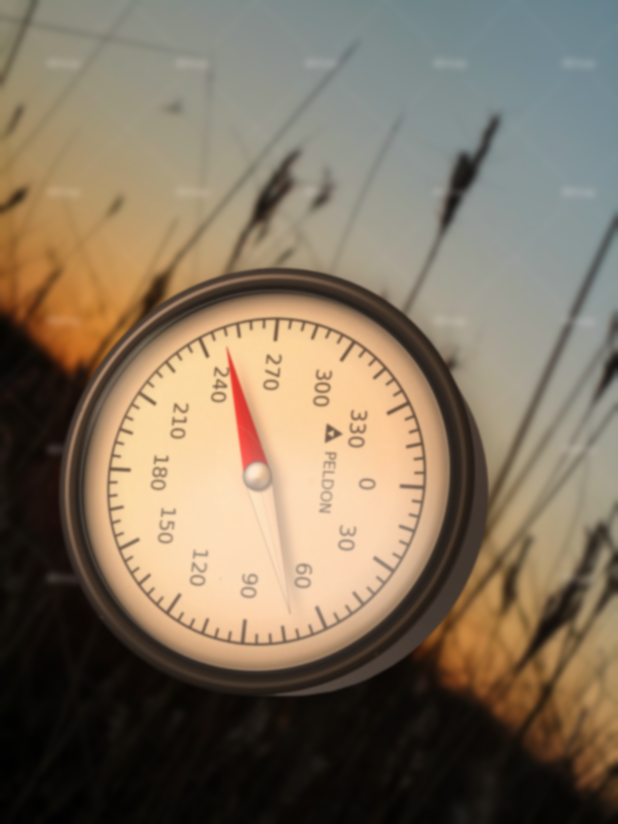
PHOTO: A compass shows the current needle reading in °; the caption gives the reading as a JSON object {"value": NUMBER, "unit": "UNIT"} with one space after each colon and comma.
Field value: {"value": 250, "unit": "°"}
